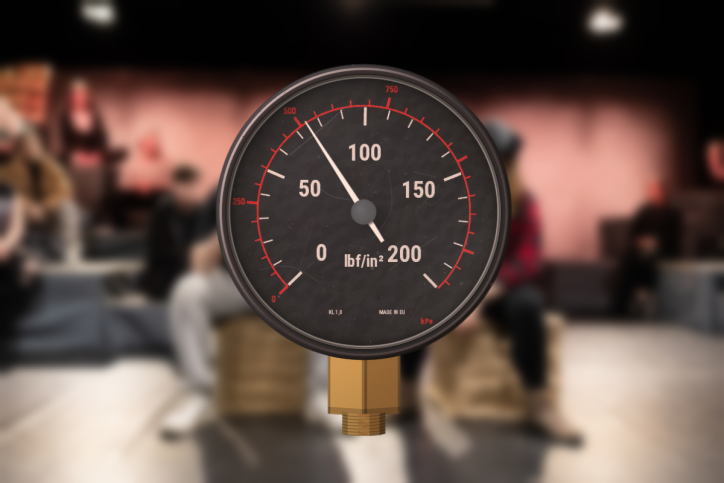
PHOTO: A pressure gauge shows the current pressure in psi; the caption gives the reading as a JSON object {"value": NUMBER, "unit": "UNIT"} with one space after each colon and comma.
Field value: {"value": 75, "unit": "psi"}
